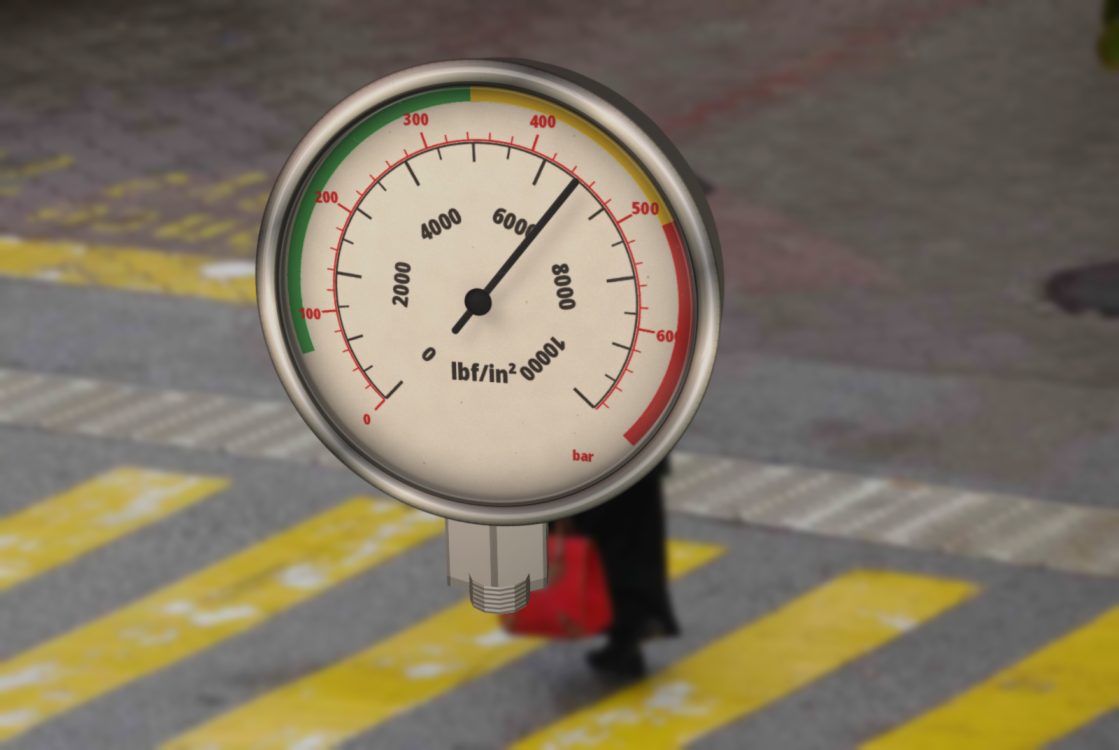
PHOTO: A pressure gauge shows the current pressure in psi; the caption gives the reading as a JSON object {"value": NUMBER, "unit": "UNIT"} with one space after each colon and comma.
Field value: {"value": 6500, "unit": "psi"}
